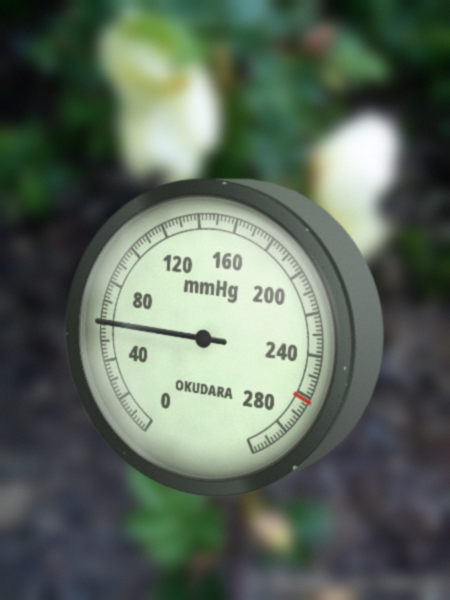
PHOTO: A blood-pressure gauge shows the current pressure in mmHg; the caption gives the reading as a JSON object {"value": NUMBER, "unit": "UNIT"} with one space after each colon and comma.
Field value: {"value": 60, "unit": "mmHg"}
